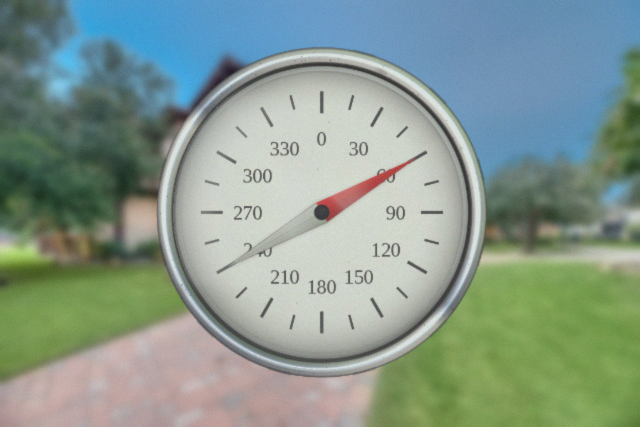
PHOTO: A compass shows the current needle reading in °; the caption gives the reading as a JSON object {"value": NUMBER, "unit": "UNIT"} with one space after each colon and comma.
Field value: {"value": 60, "unit": "°"}
